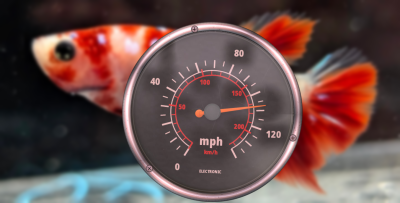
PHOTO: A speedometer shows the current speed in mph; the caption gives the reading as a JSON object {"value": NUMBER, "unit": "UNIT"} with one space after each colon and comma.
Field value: {"value": 107.5, "unit": "mph"}
